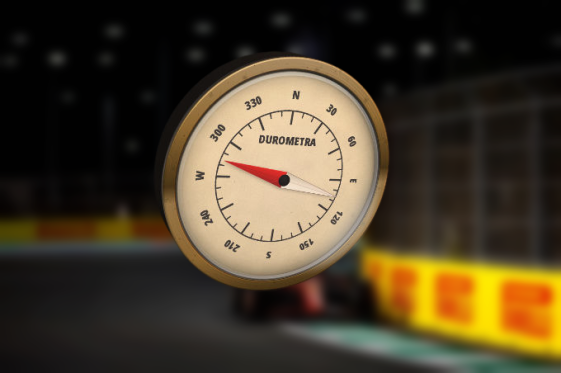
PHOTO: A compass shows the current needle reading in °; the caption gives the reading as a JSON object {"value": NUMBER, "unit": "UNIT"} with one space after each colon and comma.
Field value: {"value": 285, "unit": "°"}
